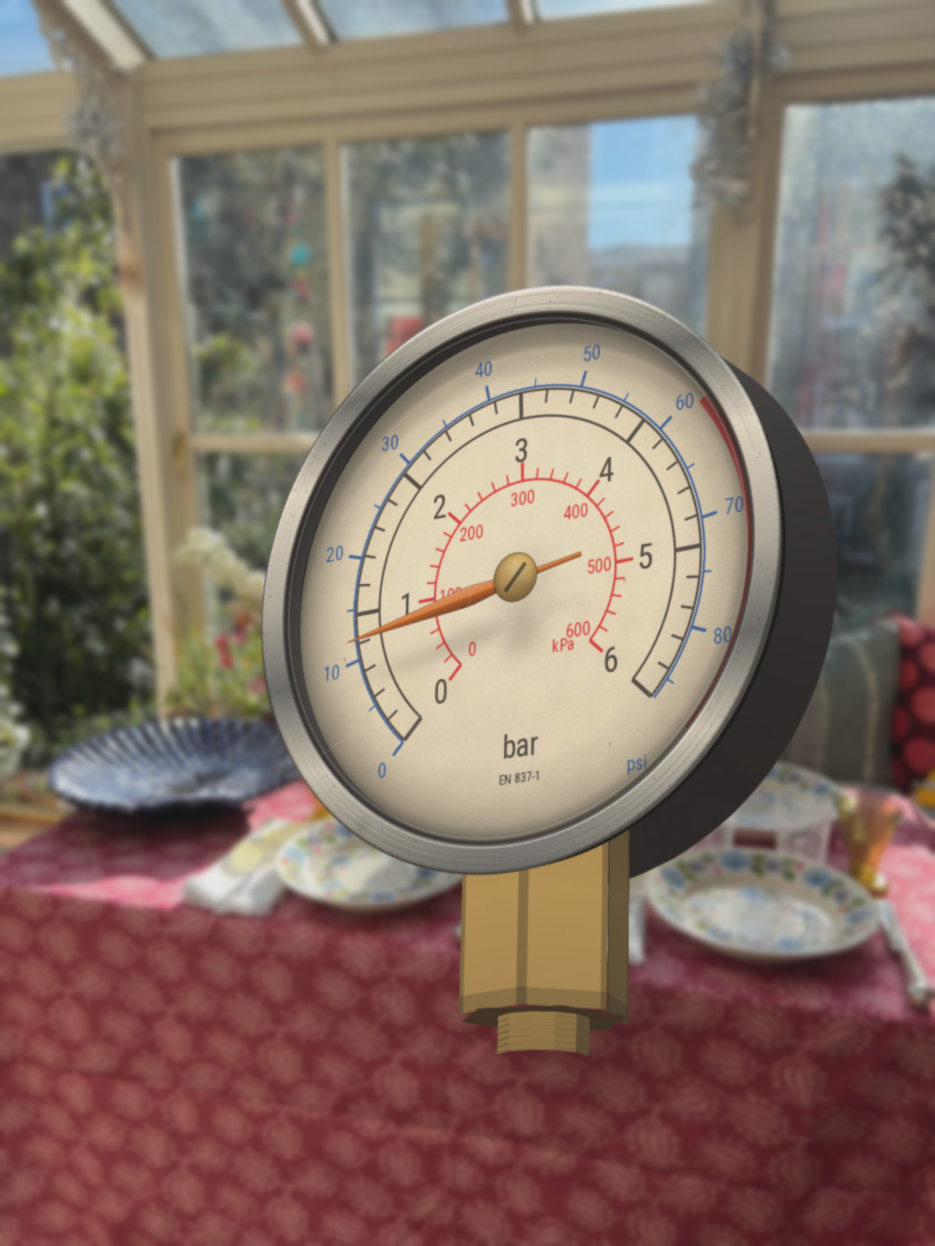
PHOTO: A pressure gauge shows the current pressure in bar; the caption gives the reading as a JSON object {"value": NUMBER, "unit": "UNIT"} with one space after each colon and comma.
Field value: {"value": 0.8, "unit": "bar"}
